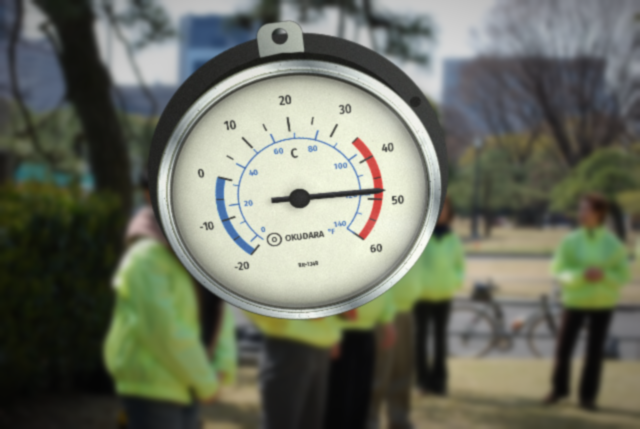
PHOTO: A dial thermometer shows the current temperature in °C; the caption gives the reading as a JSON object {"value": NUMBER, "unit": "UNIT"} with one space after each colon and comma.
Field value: {"value": 47.5, "unit": "°C"}
